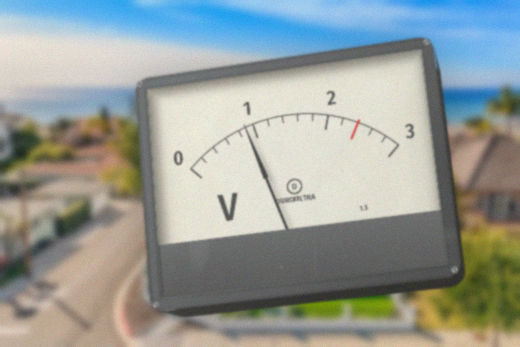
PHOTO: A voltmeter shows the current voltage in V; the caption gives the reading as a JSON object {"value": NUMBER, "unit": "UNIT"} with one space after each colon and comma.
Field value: {"value": 0.9, "unit": "V"}
